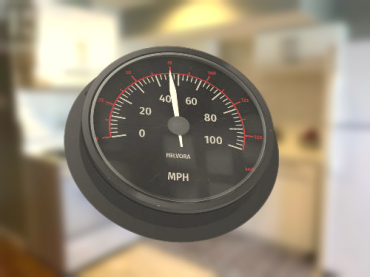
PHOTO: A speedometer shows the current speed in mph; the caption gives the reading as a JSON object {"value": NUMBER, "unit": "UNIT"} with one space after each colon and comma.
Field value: {"value": 46, "unit": "mph"}
